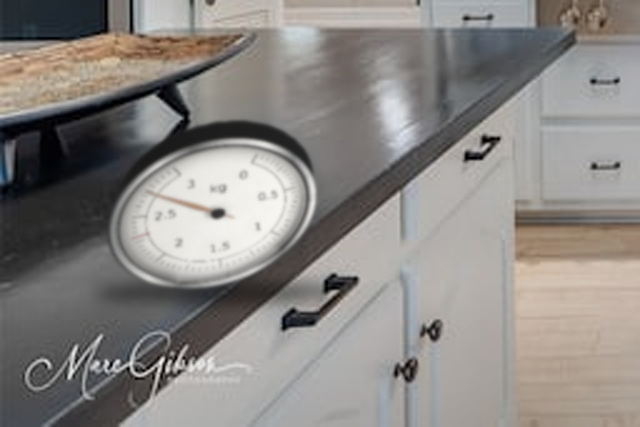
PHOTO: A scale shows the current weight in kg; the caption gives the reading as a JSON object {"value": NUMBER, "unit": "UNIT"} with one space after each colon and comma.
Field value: {"value": 2.75, "unit": "kg"}
